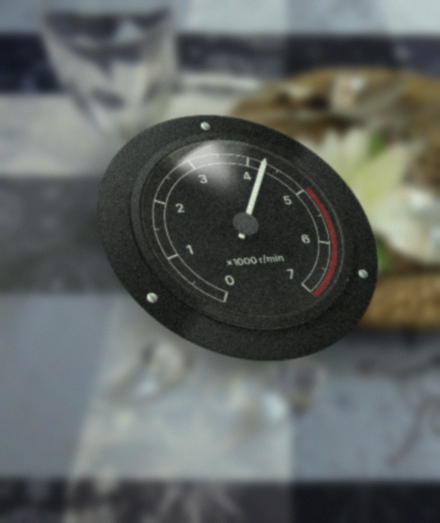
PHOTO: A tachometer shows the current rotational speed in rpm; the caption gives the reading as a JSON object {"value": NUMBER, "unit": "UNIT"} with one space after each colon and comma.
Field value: {"value": 4250, "unit": "rpm"}
